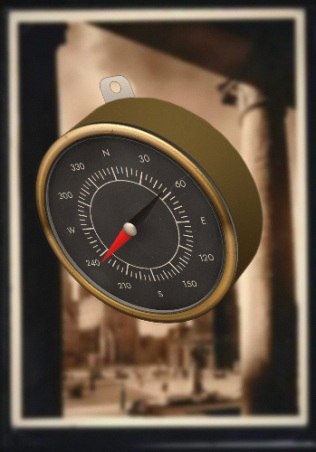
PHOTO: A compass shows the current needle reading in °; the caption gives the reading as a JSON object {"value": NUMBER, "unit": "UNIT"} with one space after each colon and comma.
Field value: {"value": 235, "unit": "°"}
